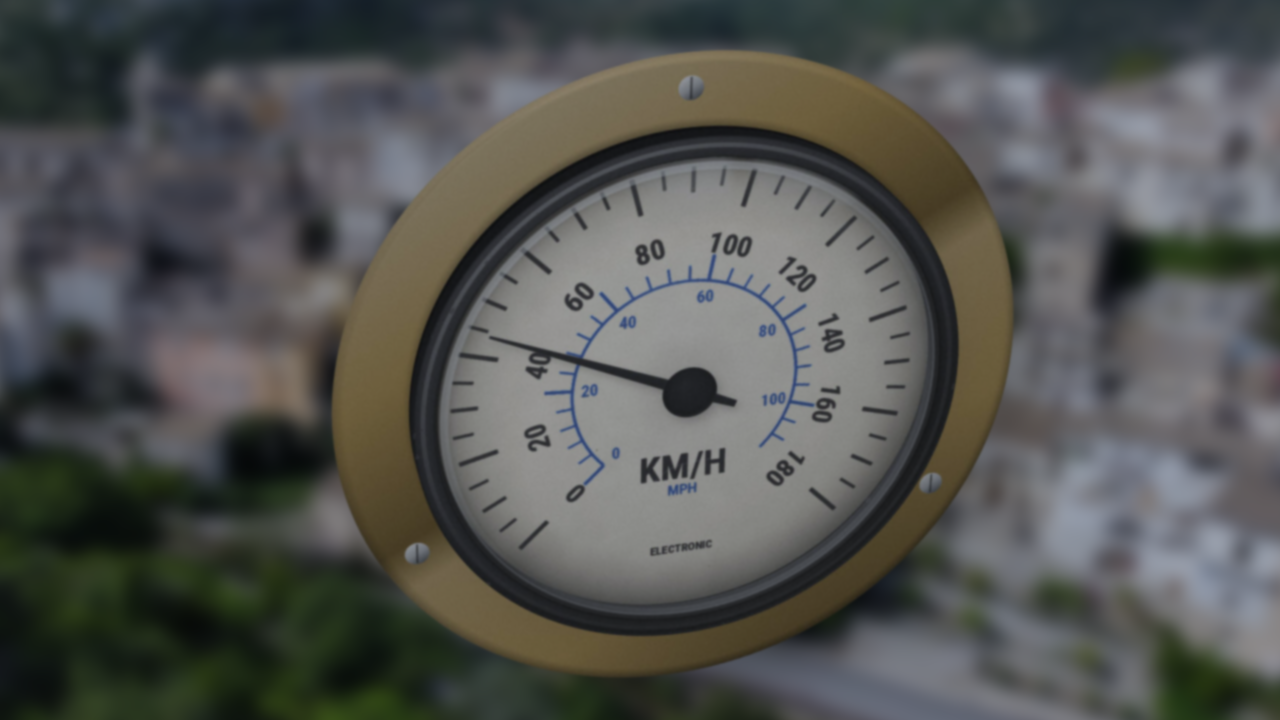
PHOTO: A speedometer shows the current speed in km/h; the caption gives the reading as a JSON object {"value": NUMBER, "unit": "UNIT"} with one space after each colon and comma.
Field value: {"value": 45, "unit": "km/h"}
